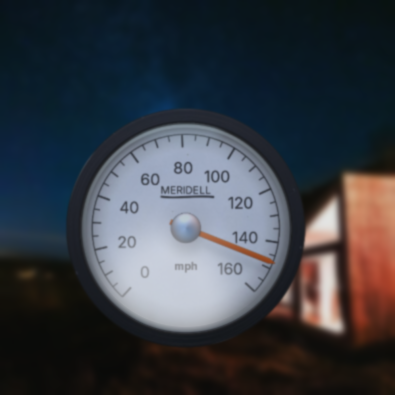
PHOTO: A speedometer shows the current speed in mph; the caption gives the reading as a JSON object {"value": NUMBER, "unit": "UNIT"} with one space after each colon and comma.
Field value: {"value": 147.5, "unit": "mph"}
